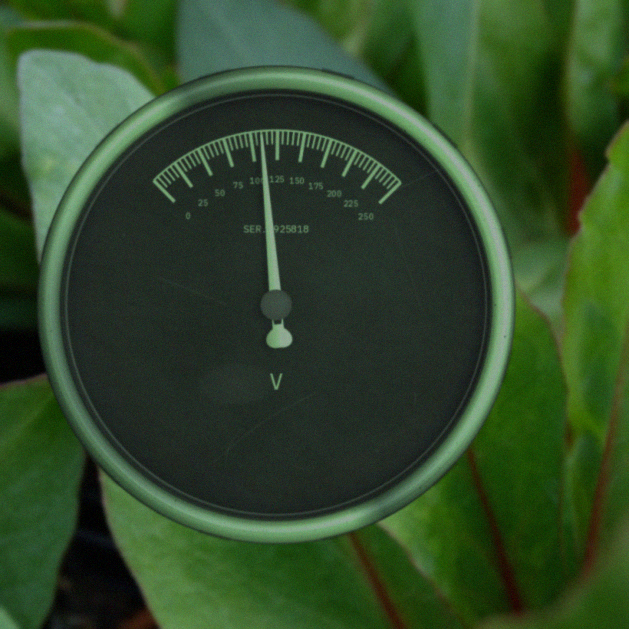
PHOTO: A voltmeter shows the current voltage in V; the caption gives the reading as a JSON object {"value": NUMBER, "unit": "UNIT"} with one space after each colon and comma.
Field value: {"value": 110, "unit": "V"}
